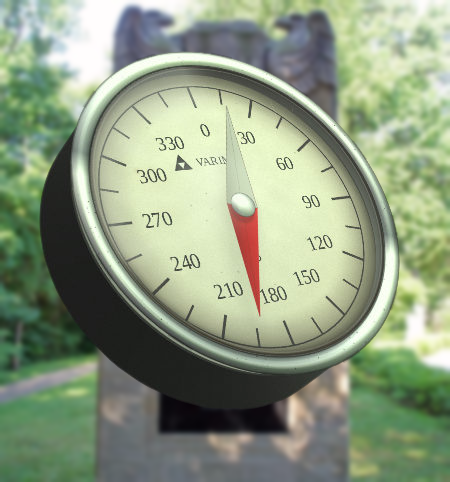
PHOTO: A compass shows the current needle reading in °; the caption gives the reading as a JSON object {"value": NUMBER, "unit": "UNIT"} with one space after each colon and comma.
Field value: {"value": 195, "unit": "°"}
